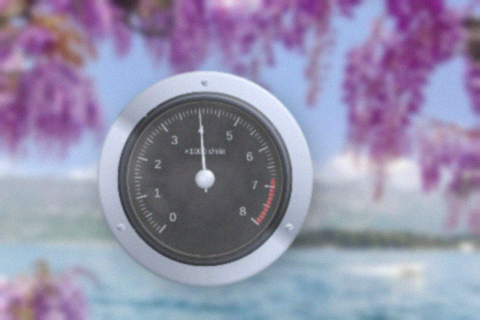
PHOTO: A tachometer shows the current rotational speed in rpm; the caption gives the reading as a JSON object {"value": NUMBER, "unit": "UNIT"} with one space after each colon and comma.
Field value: {"value": 4000, "unit": "rpm"}
